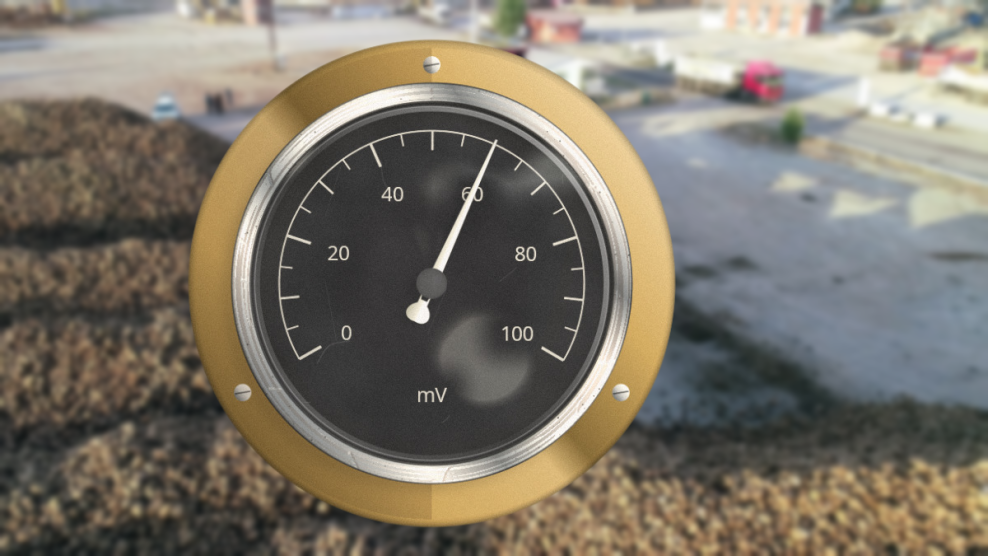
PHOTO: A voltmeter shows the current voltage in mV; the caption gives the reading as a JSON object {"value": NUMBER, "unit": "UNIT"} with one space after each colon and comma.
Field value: {"value": 60, "unit": "mV"}
